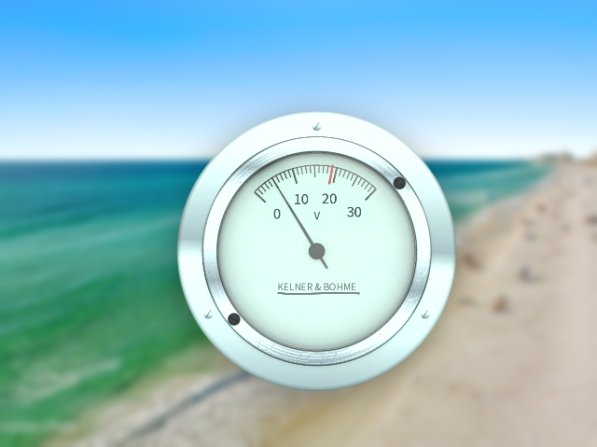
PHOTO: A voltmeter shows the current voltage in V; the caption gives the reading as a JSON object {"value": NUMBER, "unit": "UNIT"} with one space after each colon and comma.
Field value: {"value": 5, "unit": "V"}
